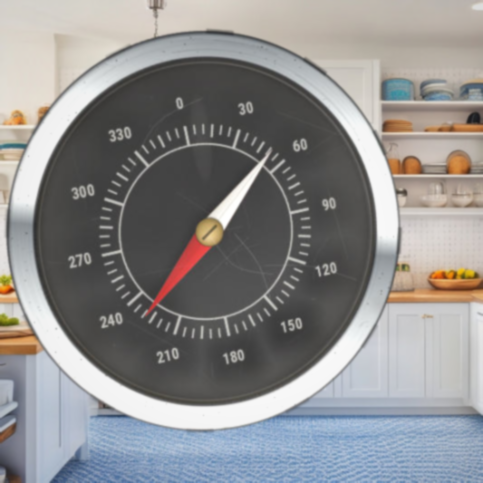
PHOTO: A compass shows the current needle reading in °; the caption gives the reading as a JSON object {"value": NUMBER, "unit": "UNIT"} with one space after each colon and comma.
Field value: {"value": 230, "unit": "°"}
